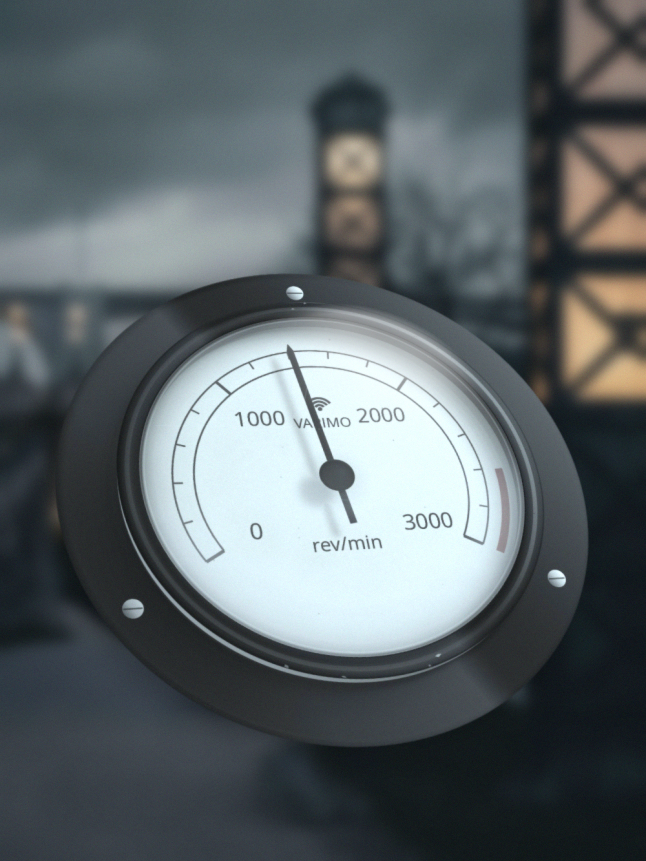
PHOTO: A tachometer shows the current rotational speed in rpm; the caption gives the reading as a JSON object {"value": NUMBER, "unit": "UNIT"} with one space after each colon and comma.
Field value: {"value": 1400, "unit": "rpm"}
